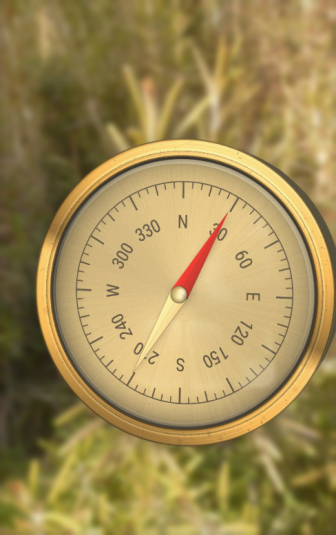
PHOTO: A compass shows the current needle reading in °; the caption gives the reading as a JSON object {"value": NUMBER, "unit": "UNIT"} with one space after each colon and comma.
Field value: {"value": 30, "unit": "°"}
